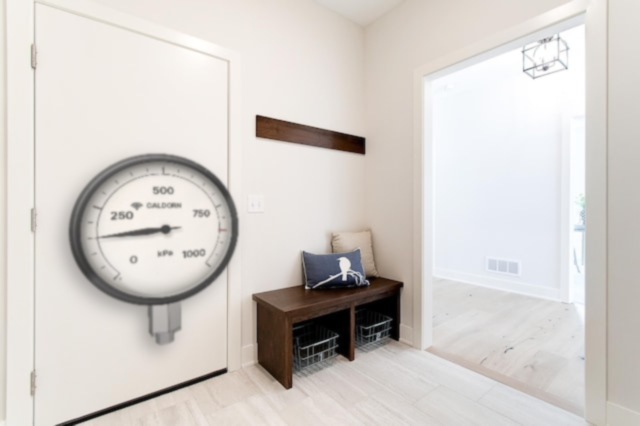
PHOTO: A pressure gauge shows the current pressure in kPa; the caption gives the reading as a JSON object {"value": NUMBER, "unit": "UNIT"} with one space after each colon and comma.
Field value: {"value": 150, "unit": "kPa"}
